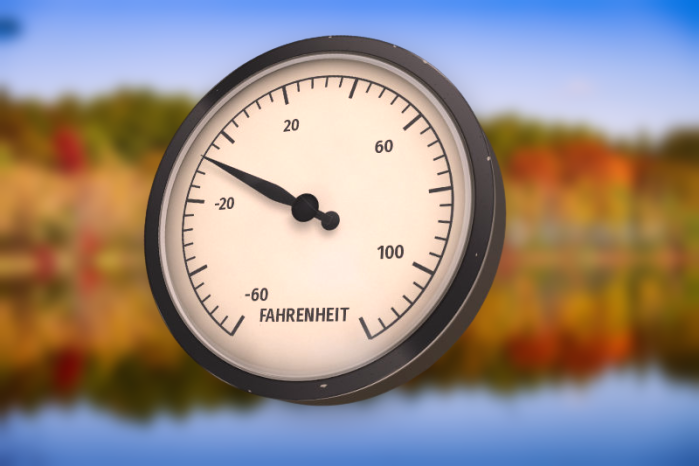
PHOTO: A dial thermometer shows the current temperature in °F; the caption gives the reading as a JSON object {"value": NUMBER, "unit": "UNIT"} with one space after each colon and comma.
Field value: {"value": -8, "unit": "°F"}
